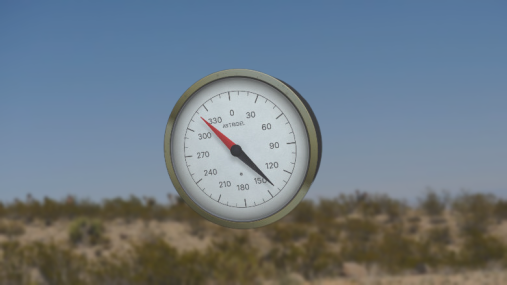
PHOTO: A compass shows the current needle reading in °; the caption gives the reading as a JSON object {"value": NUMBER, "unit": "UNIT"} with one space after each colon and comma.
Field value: {"value": 320, "unit": "°"}
